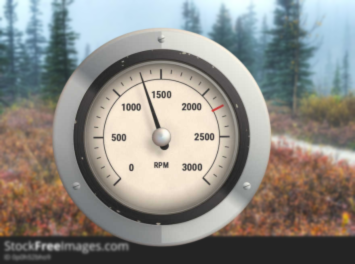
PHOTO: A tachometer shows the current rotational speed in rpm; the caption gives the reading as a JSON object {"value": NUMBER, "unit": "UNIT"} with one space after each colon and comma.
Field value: {"value": 1300, "unit": "rpm"}
